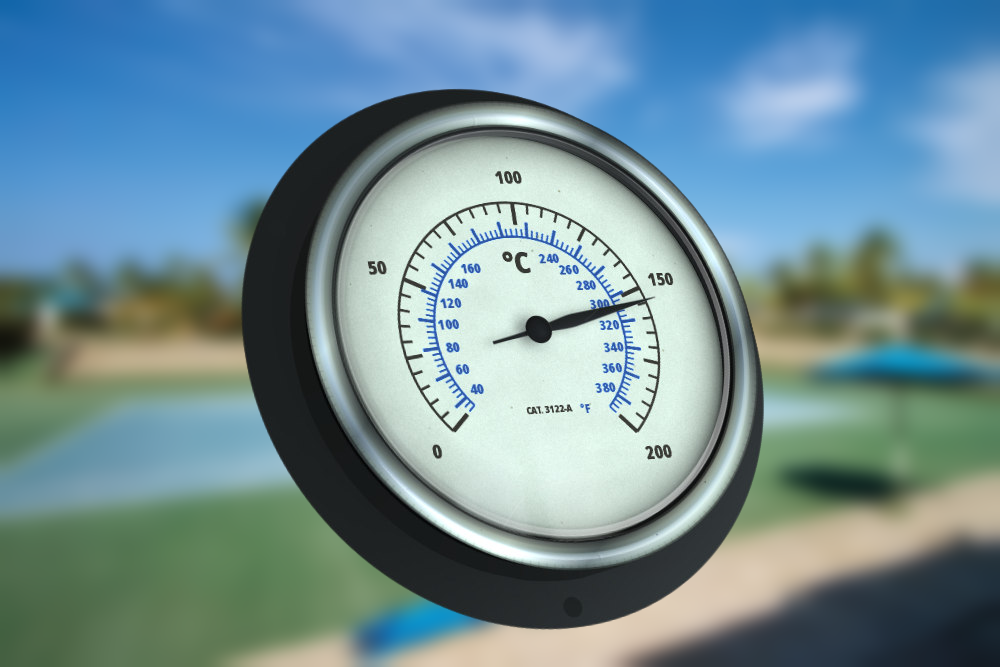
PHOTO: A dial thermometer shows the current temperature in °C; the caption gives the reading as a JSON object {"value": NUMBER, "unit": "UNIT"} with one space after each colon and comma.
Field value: {"value": 155, "unit": "°C"}
